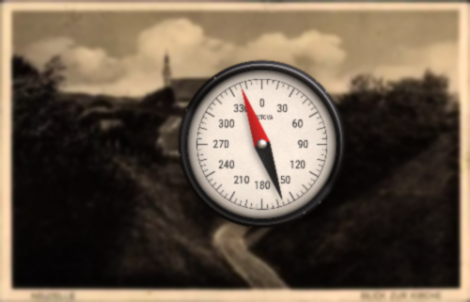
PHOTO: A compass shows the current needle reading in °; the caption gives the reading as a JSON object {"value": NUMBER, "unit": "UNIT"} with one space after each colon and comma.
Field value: {"value": 340, "unit": "°"}
